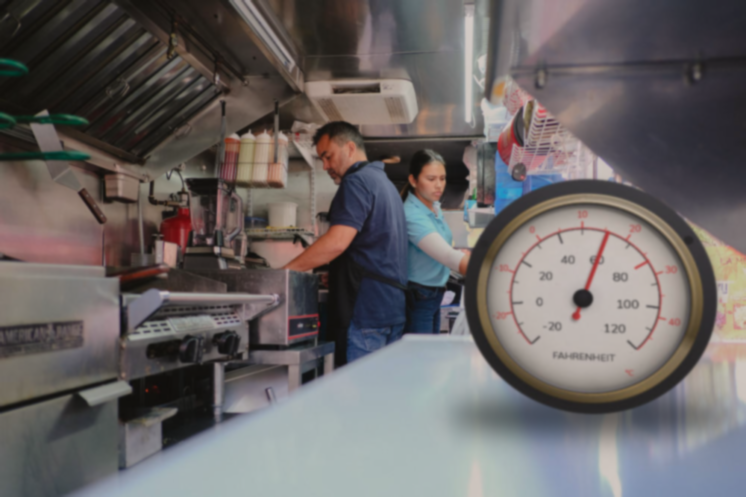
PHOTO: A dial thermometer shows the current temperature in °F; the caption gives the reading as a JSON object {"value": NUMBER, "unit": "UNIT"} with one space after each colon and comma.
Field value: {"value": 60, "unit": "°F"}
